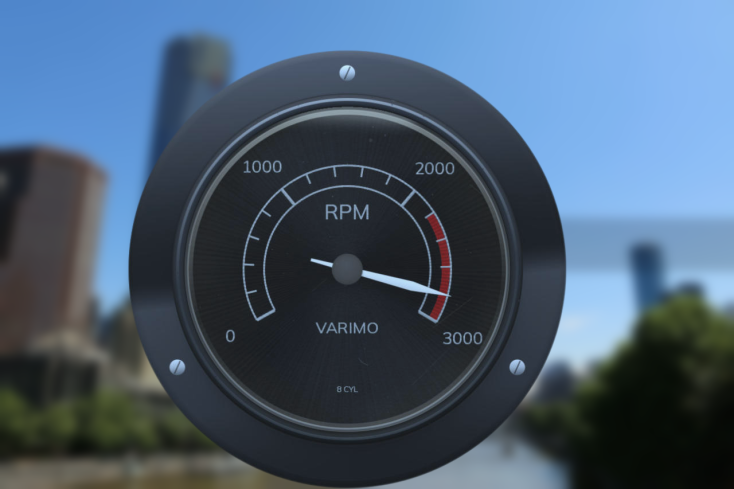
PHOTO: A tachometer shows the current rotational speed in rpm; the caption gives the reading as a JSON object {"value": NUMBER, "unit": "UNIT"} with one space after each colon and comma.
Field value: {"value": 2800, "unit": "rpm"}
